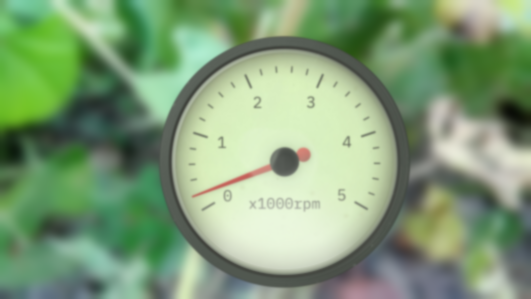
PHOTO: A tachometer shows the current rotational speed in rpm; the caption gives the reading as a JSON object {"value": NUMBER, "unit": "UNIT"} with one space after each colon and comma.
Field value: {"value": 200, "unit": "rpm"}
